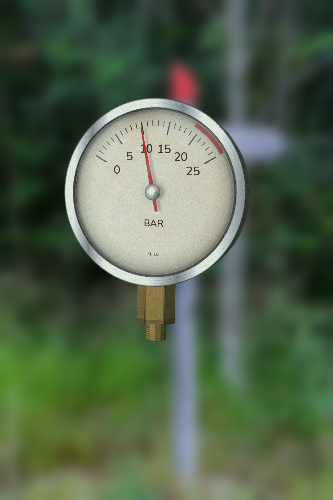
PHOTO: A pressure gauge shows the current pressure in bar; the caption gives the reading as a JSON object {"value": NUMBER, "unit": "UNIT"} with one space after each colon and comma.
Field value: {"value": 10, "unit": "bar"}
